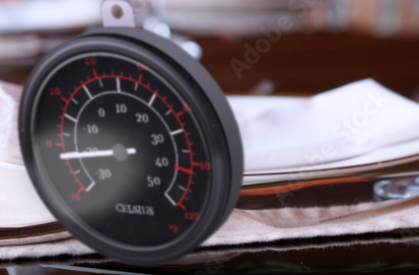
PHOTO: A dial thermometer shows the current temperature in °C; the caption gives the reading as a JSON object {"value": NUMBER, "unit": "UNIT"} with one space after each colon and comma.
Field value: {"value": -20, "unit": "°C"}
